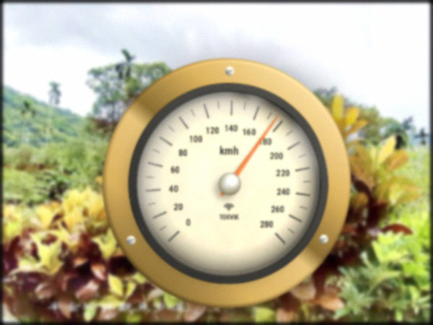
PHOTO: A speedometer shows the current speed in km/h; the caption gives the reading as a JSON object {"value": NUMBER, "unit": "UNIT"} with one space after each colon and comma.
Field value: {"value": 175, "unit": "km/h"}
